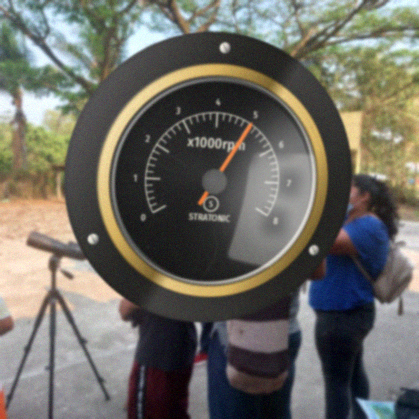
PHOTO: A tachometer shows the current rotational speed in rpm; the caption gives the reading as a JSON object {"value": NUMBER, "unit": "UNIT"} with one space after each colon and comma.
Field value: {"value": 5000, "unit": "rpm"}
